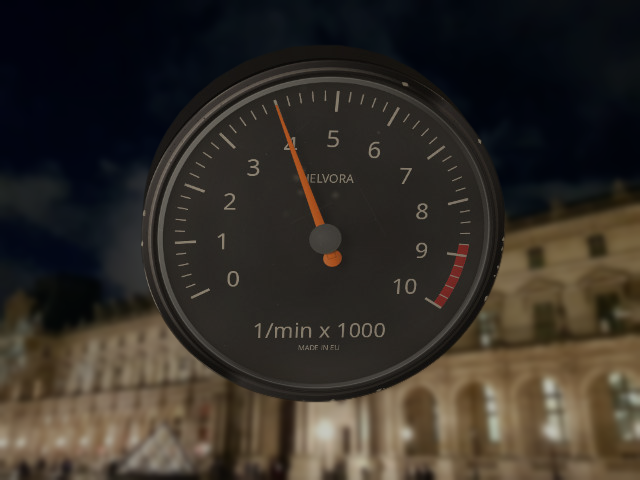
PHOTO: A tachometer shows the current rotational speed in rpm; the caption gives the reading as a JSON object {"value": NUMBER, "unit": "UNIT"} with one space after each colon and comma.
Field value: {"value": 4000, "unit": "rpm"}
